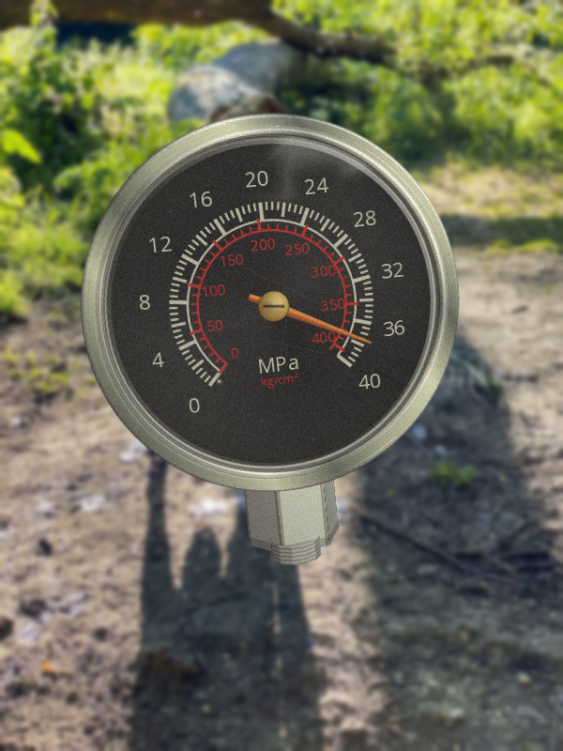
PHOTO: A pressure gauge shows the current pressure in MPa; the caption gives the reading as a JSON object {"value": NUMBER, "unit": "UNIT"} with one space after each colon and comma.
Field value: {"value": 37.5, "unit": "MPa"}
